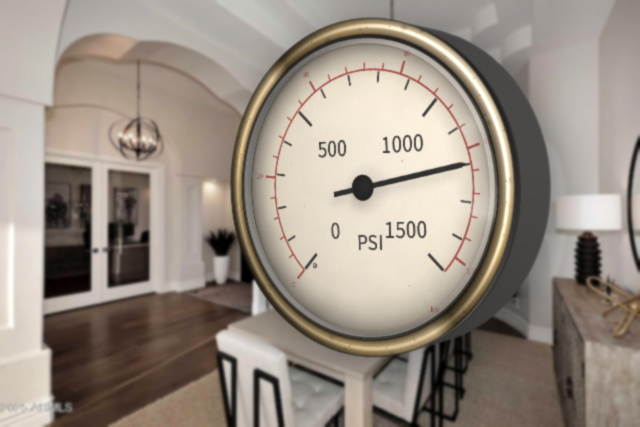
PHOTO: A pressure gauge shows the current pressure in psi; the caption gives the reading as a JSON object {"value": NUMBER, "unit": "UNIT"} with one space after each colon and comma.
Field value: {"value": 1200, "unit": "psi"}
